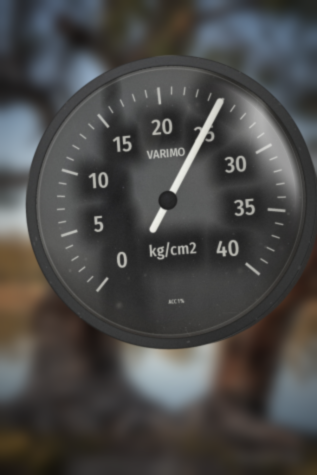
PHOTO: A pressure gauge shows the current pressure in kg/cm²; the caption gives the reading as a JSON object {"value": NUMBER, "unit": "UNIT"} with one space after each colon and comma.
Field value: {"value": 25, "unit": "kg/cm²"}
